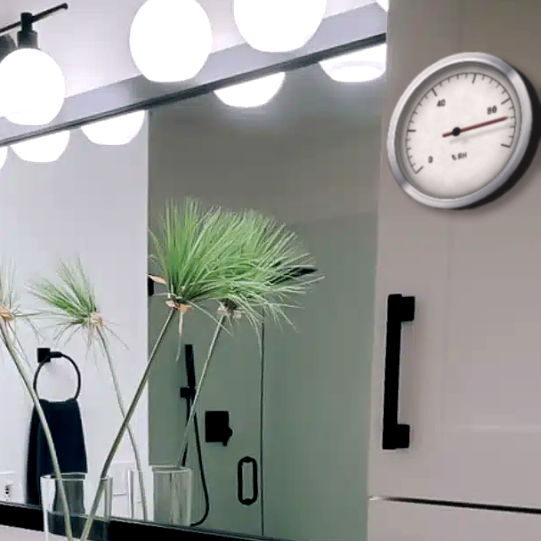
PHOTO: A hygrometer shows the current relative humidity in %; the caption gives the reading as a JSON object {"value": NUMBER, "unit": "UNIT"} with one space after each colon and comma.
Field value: {"value": 88, "unit": "%"}
